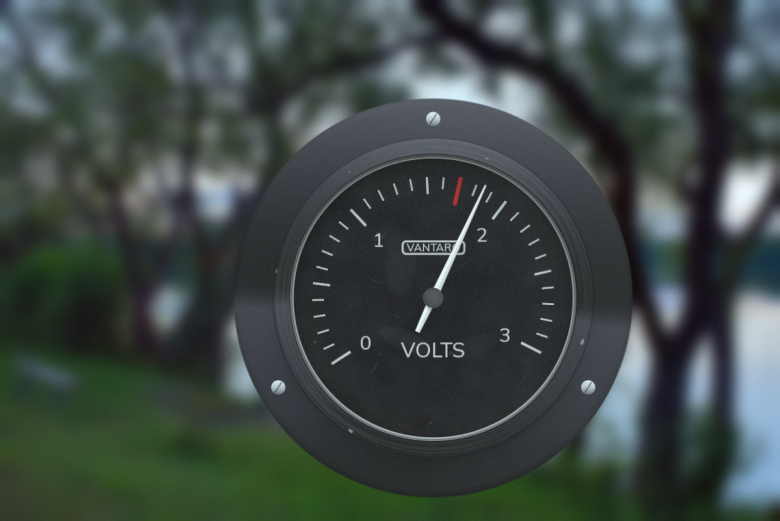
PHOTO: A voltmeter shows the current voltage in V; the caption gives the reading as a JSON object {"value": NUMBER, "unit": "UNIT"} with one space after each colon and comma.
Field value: {"value": 1.85, "unit": "V"}
